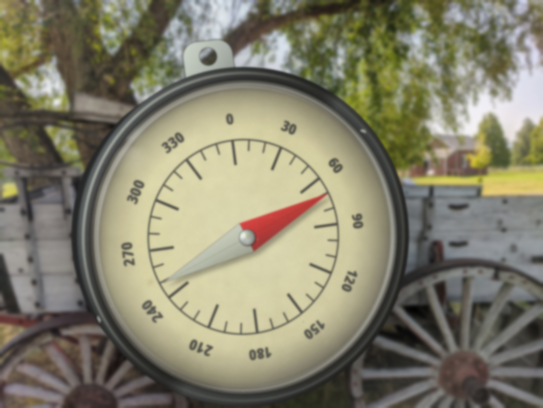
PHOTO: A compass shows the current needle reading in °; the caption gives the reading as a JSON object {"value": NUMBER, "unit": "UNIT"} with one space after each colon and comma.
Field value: {"value": 70, "unit": "°"}
